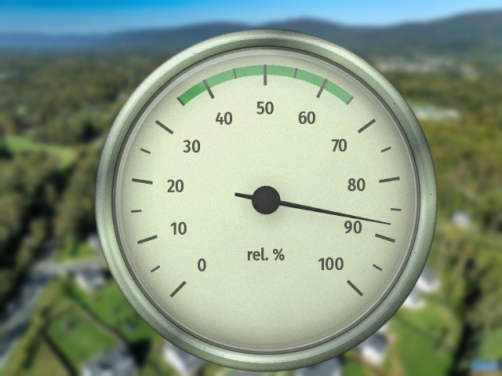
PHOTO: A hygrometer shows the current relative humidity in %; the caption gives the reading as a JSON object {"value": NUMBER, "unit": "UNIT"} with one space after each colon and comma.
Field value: {"value": 87.5, "unit": "%"}
